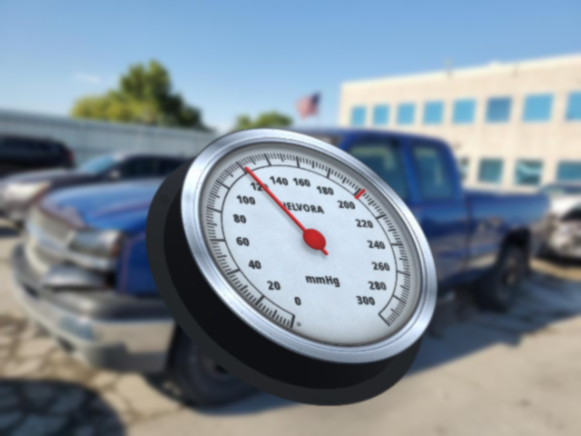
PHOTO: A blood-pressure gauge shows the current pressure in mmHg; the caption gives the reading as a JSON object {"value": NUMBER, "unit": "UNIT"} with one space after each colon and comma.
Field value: {"value": 120, "unit": "mmHg"}
